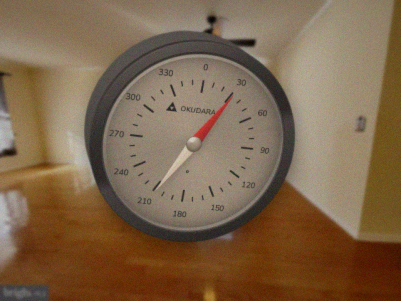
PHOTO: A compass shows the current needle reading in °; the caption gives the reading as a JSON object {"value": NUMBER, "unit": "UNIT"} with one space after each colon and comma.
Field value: {"value": 30, "unit": "°"}
